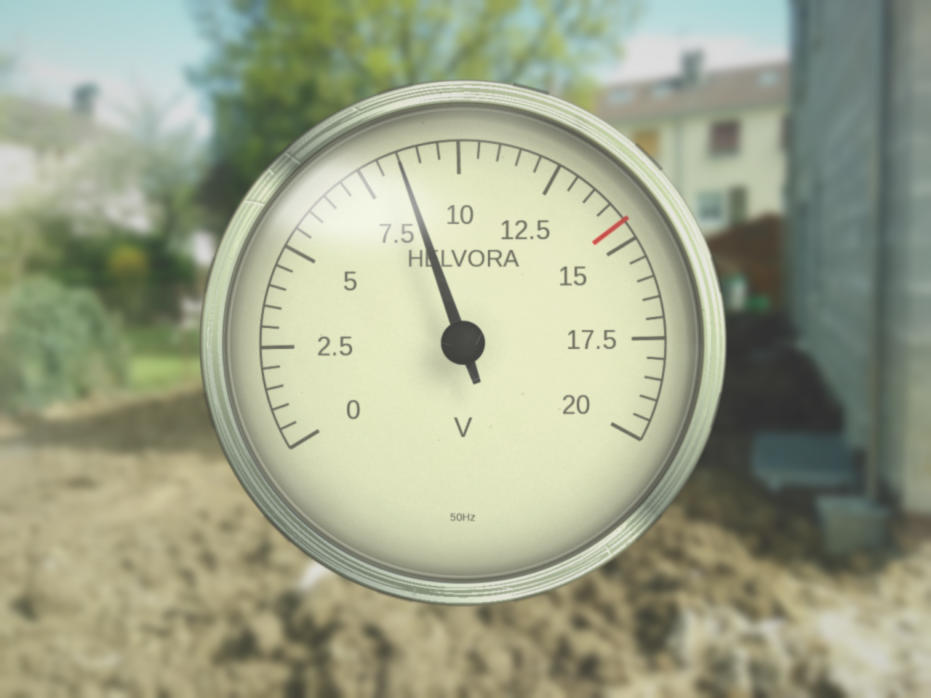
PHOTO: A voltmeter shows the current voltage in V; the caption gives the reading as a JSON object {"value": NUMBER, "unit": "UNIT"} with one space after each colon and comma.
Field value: {"value": 8.5, "unit": "V"}
